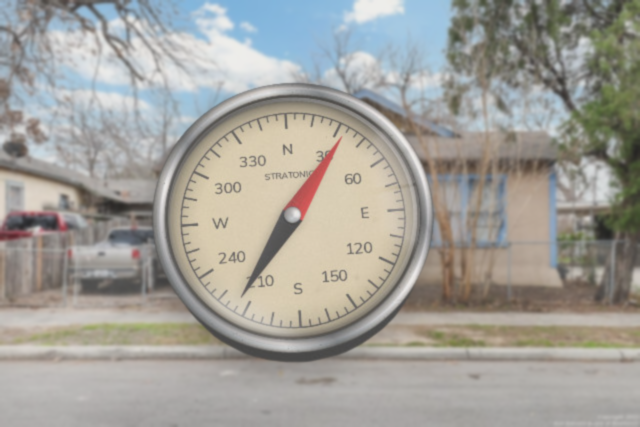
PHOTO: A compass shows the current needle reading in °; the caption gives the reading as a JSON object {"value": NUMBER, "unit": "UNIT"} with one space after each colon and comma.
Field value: {"value": 35, "unit": "°"}
